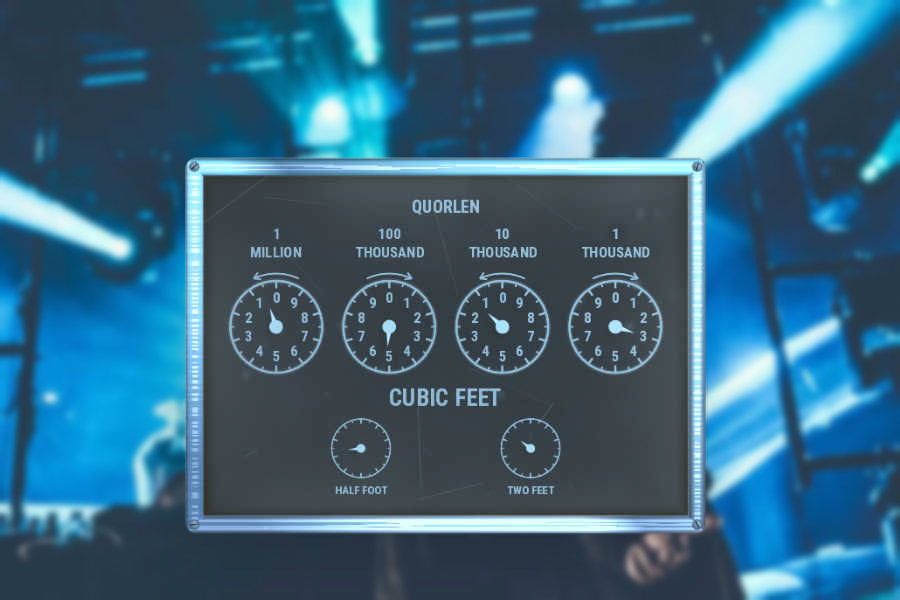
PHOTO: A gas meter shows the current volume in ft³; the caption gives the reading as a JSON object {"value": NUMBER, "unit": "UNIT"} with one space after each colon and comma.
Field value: {"value": 51300, "unit": "ft³"}
